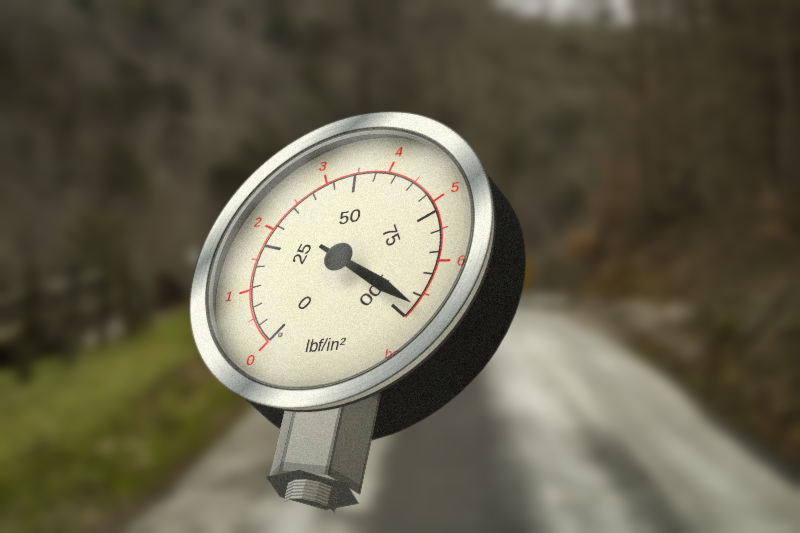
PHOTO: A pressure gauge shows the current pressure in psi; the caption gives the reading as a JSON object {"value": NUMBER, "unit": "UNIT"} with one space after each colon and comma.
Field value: {"value": 97.5, "unit": "psi"}
